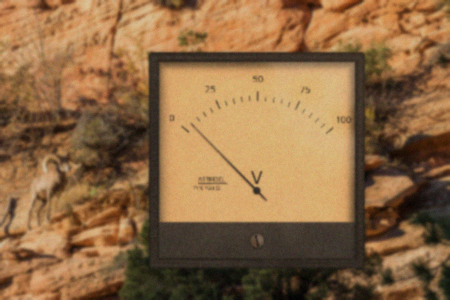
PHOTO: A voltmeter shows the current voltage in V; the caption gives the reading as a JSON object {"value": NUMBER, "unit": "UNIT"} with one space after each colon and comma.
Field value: {"value": 5, "unit": "V"}
